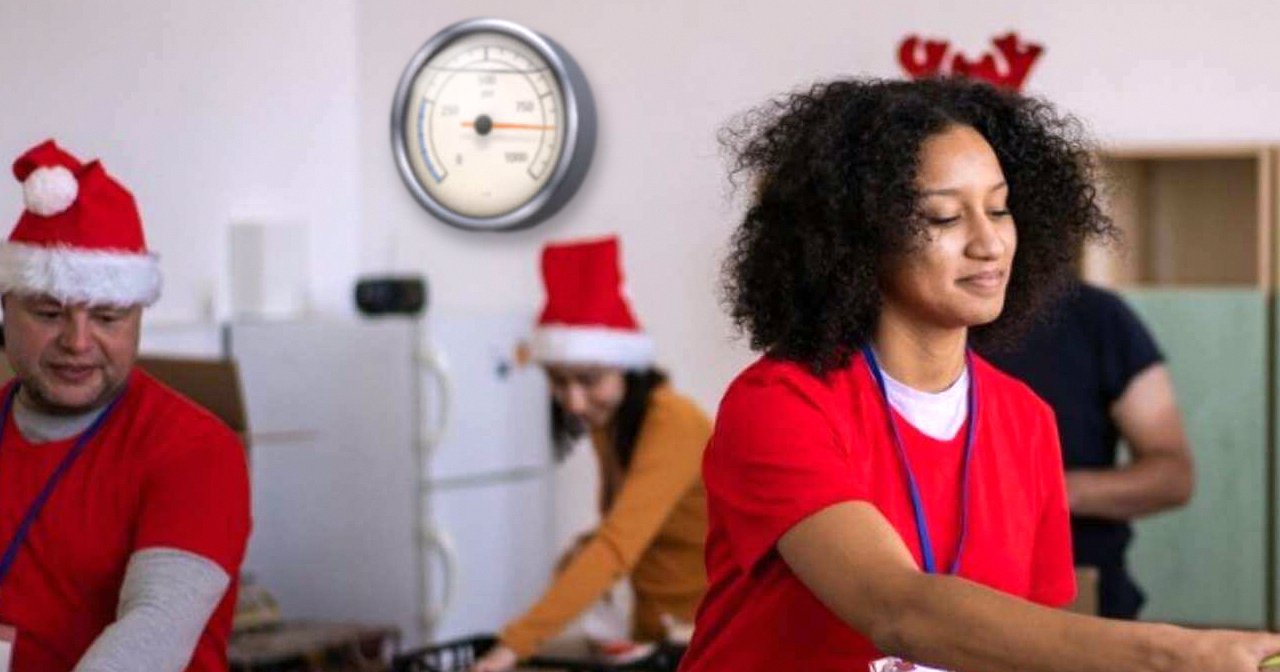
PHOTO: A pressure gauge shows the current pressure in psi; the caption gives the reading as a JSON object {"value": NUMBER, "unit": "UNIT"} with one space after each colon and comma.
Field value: {"value": 850, "unit": "psi"}
